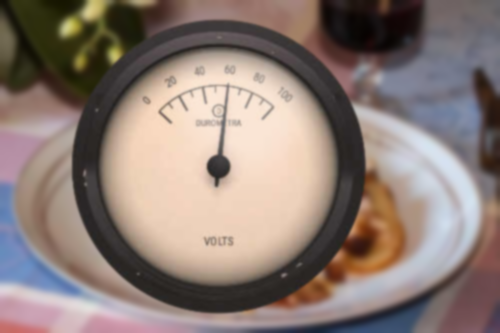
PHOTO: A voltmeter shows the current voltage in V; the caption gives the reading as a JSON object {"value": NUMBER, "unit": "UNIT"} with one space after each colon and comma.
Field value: {"value": 60, "unit": "V"}
